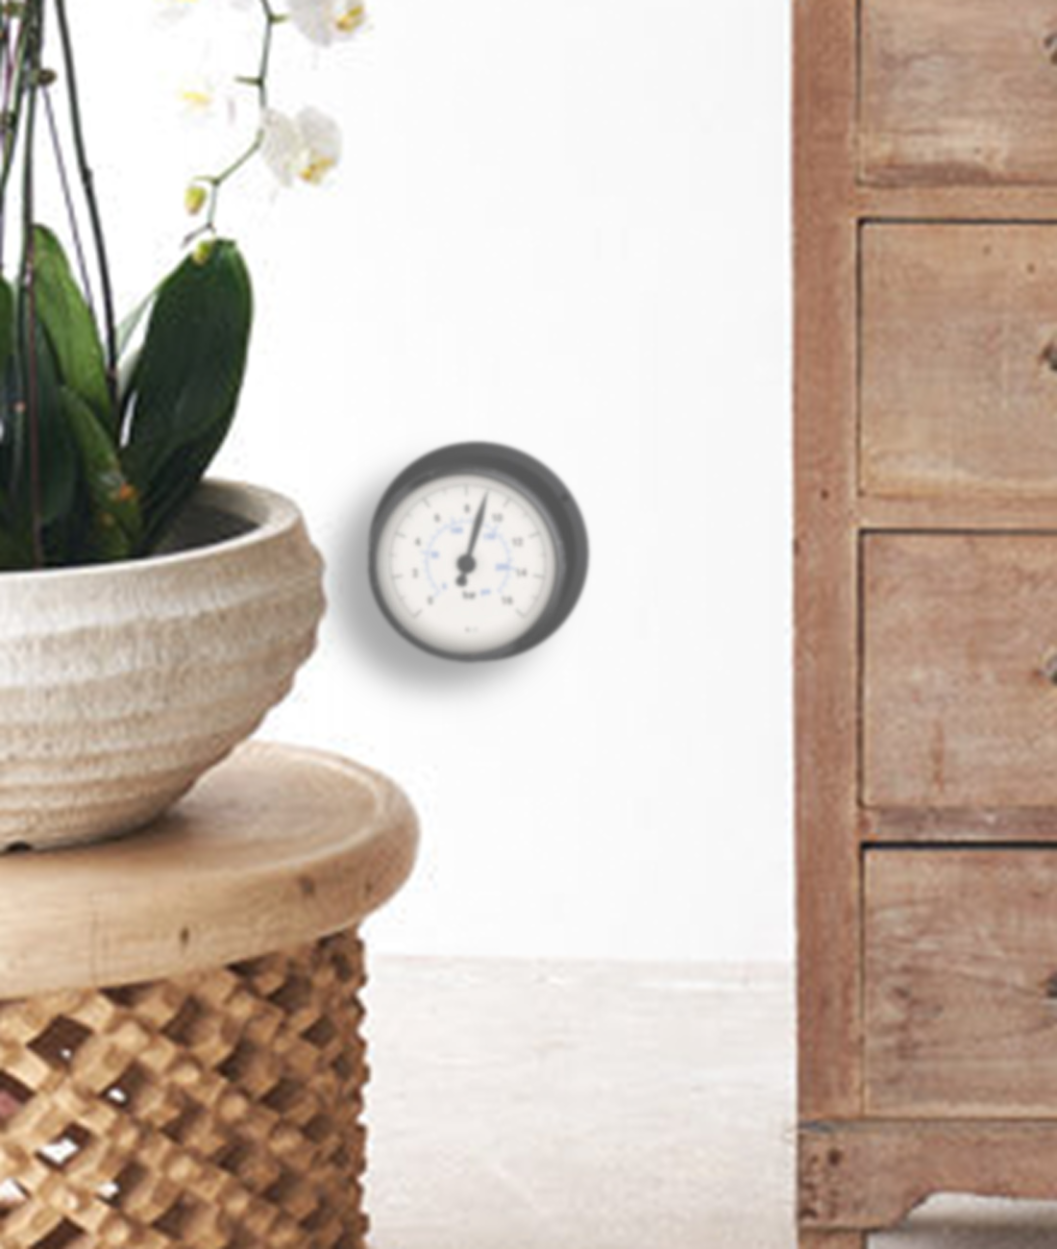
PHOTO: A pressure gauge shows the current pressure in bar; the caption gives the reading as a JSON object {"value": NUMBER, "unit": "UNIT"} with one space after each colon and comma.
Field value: {"value": 9, "unit": "bar"}
